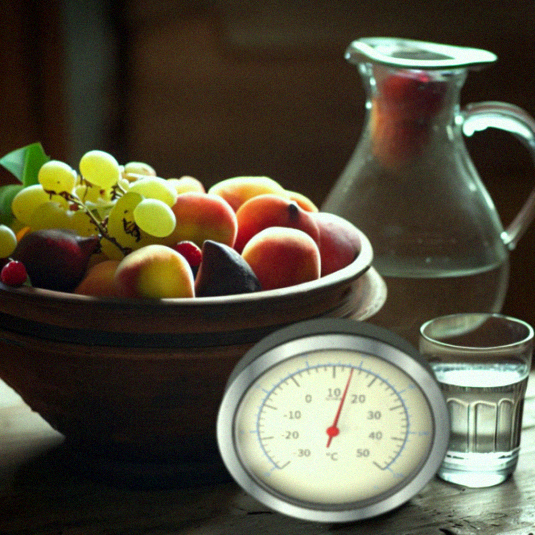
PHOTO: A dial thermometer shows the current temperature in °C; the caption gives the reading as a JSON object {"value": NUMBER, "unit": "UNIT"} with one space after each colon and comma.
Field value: {"value": 14, "unit": "°C"}
